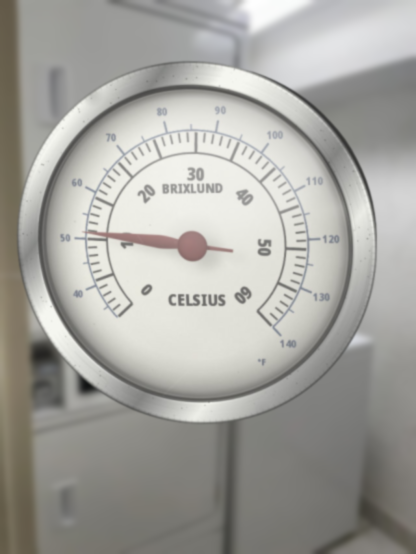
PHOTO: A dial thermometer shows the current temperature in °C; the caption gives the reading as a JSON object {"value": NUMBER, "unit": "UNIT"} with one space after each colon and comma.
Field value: {"value": 11, "unit": "°C"}
